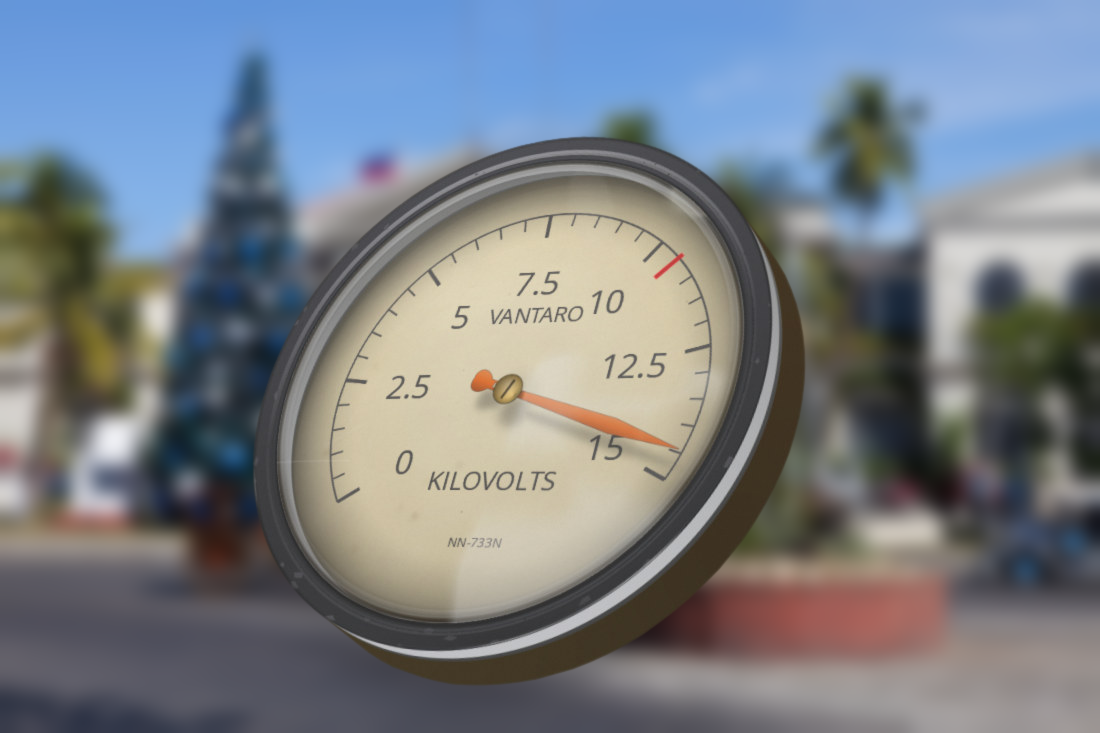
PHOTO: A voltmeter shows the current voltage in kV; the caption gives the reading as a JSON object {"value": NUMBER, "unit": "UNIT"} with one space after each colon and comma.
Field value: {"value": 14.5, "unit": "kV"}
